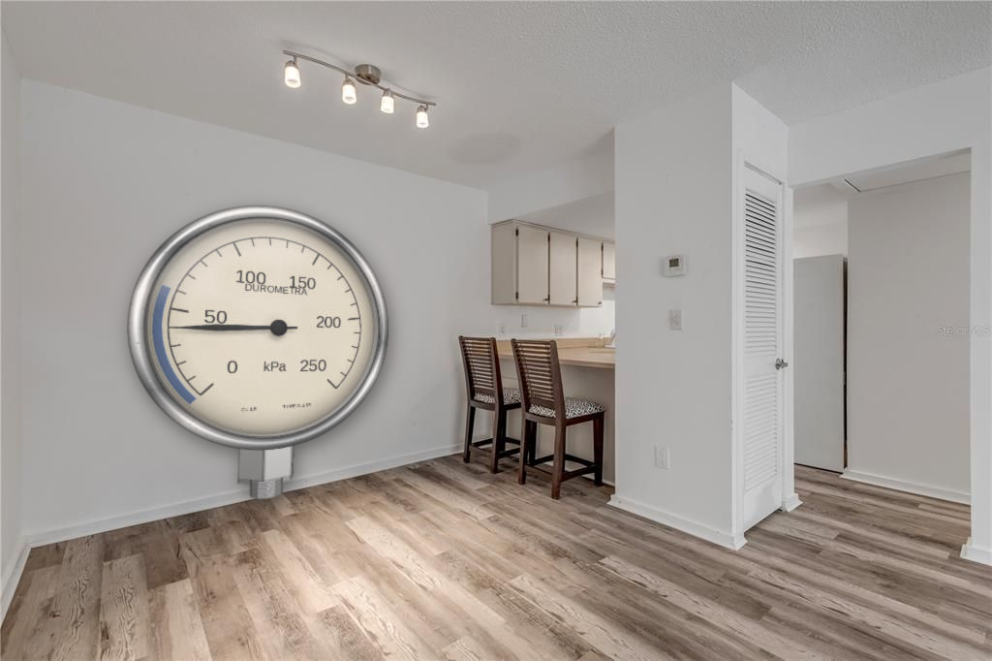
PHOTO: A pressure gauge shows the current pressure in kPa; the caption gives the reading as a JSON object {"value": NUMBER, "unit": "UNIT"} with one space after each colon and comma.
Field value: {"value": 40, "unit": "kPa"}
